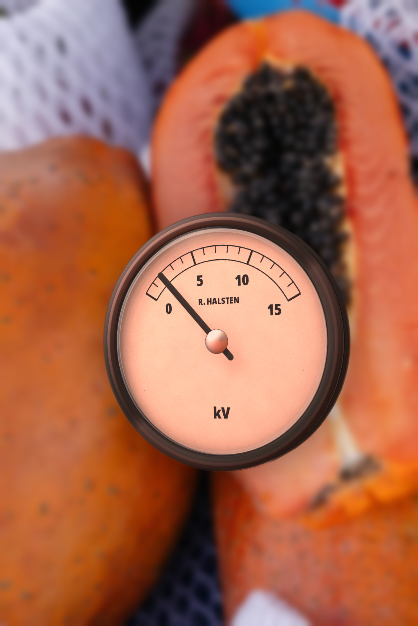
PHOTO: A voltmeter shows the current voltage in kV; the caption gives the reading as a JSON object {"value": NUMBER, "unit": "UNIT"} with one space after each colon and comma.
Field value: {"value": 2, "unit": "kV"}
